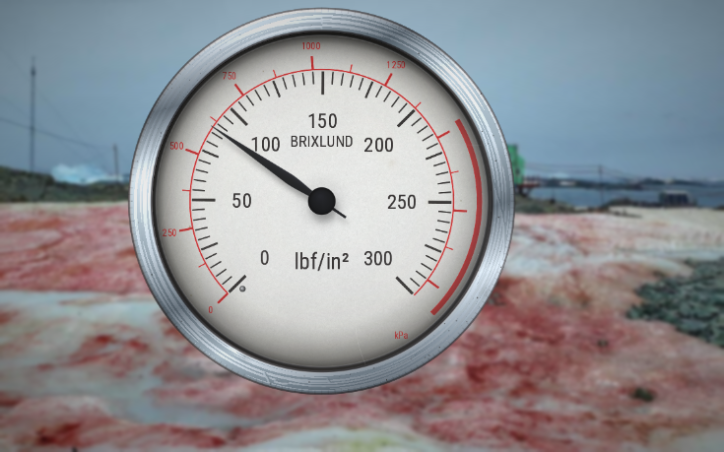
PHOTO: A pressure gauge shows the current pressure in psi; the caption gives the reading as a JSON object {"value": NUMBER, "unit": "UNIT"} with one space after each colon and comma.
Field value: {"value": 87.5, "unit": "psi"}
